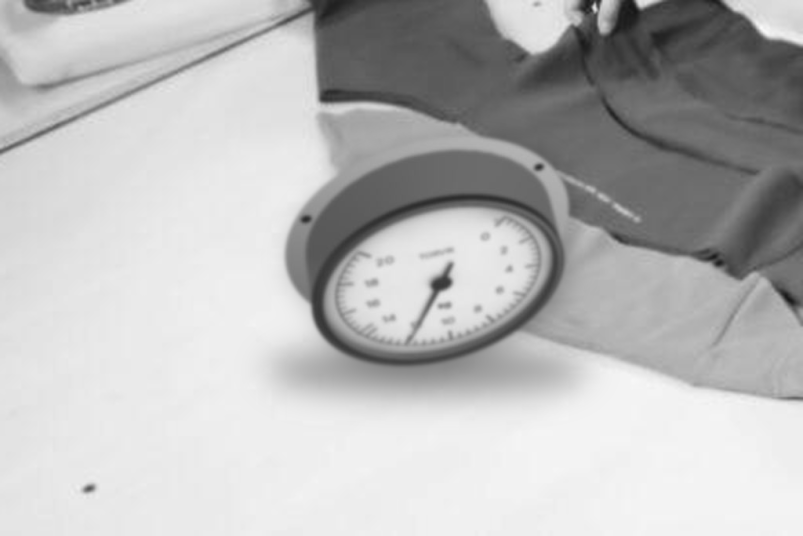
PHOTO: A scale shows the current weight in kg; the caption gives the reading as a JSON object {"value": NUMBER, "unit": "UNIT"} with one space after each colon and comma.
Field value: {"value": 12, "unit": "kg"}
